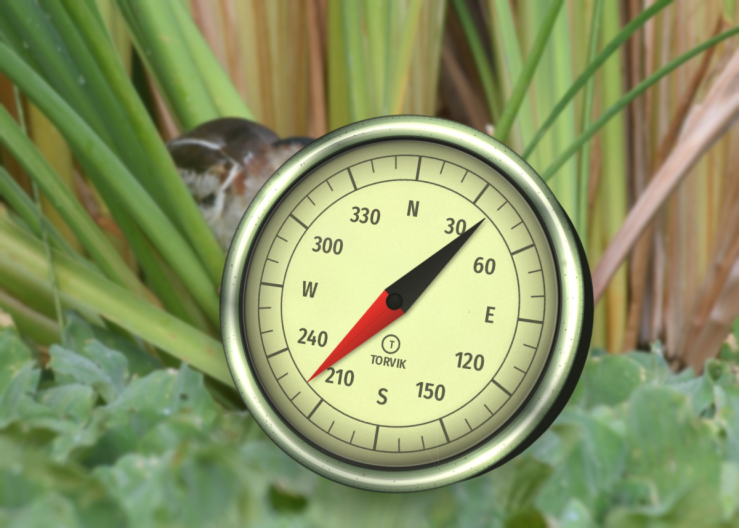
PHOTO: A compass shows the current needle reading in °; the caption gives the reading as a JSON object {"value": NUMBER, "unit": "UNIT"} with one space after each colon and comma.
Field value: {"value": 220, "unit": "°"}
